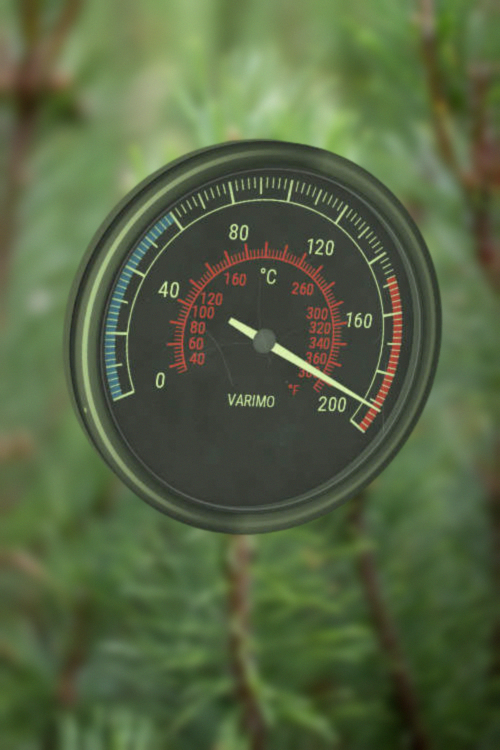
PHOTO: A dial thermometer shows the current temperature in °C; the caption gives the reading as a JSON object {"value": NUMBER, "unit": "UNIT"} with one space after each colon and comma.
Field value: {"value": 192, "unit": "°C"}
